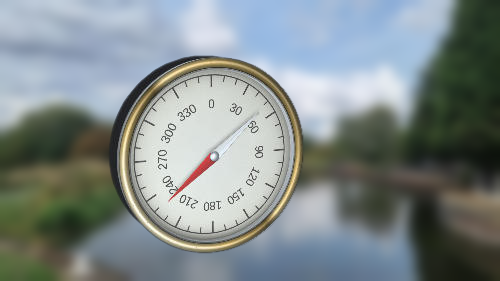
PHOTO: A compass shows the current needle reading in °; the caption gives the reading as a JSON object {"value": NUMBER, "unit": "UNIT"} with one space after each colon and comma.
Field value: {"value": 230, "unit": "°"}
